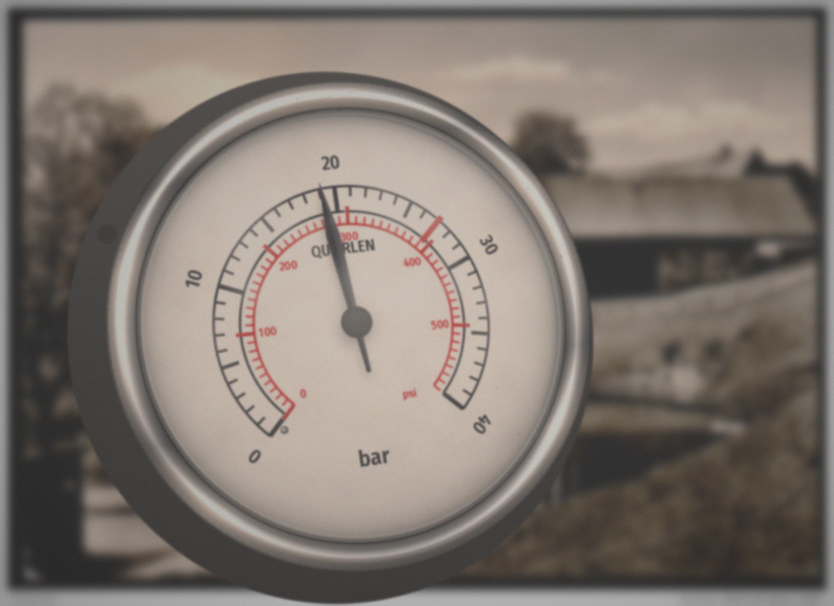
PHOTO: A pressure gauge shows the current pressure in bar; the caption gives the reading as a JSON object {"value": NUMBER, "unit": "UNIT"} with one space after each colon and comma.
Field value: {"value": 19, "unit": "bar"}
